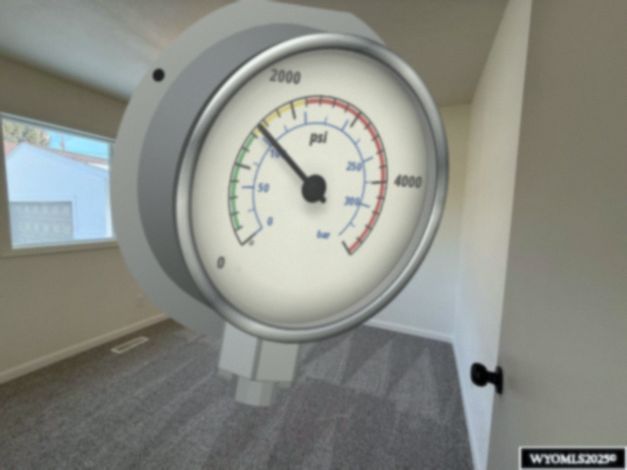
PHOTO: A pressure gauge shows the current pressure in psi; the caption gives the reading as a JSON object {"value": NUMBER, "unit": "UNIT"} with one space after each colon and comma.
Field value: {"value": 1500, "unit": "psi"}
